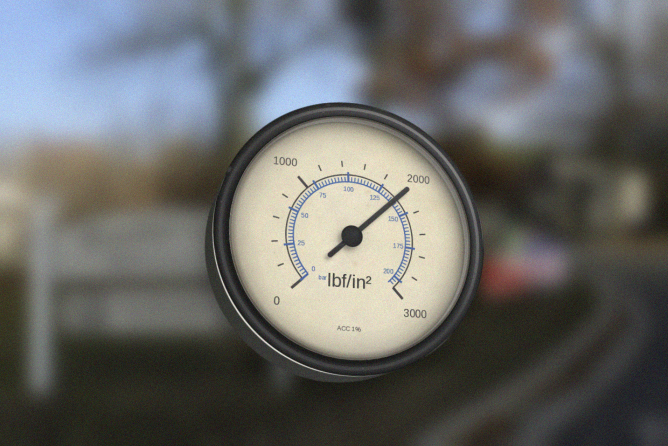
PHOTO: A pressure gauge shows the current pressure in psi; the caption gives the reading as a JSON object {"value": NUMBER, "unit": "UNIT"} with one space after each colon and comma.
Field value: {"value": 2000, "unit": "psi"}
